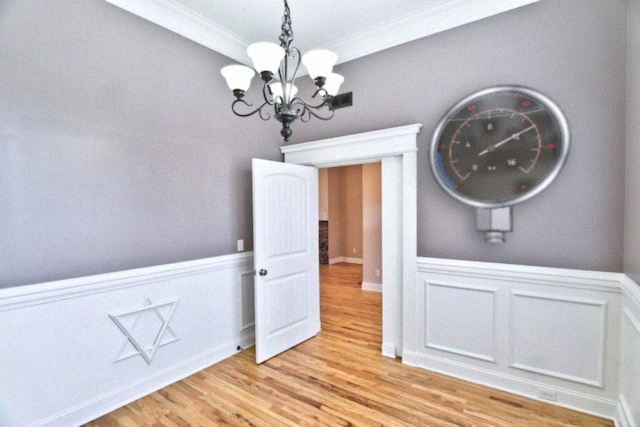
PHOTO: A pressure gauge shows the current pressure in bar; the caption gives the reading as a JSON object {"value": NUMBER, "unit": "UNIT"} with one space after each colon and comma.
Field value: {"value": 12, "unit": "bar"}
